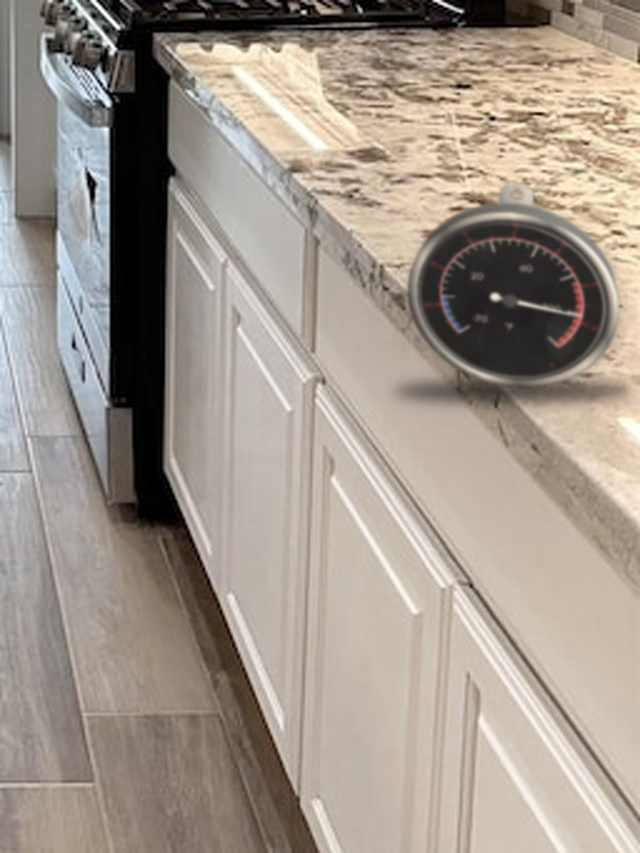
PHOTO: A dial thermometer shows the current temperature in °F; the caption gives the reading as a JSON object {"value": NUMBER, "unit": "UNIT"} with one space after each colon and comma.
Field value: {"value": 100, "unit": "°F"}
